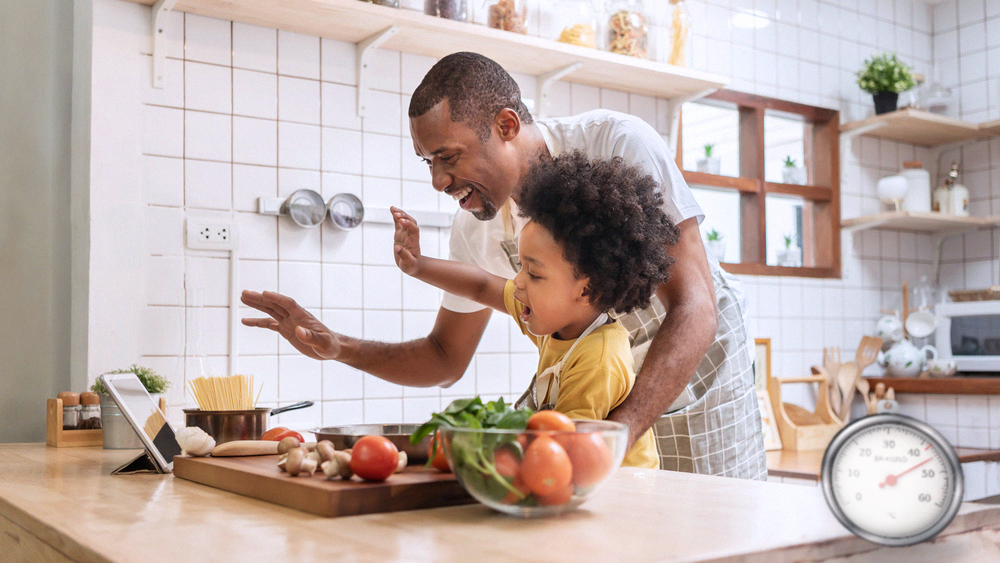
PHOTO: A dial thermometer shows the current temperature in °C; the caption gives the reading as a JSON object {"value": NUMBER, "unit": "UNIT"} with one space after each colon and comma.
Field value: {"value": 45, "unit": "°C"}
